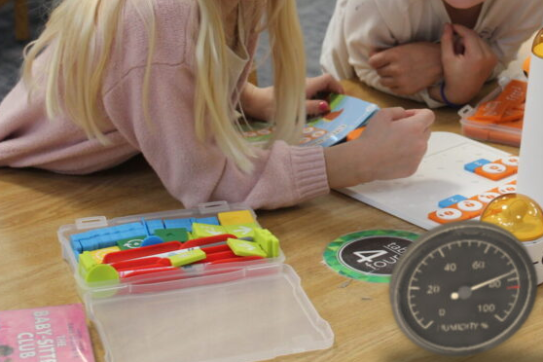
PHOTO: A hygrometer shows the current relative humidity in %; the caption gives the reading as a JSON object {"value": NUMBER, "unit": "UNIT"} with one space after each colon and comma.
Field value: {"value": 76, "unit": "%"}
